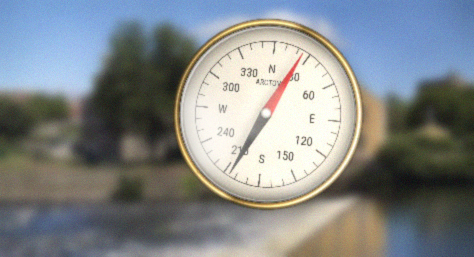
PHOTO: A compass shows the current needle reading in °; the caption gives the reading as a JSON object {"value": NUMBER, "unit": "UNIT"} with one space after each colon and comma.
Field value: {"value": 25, "unit": "°"}
